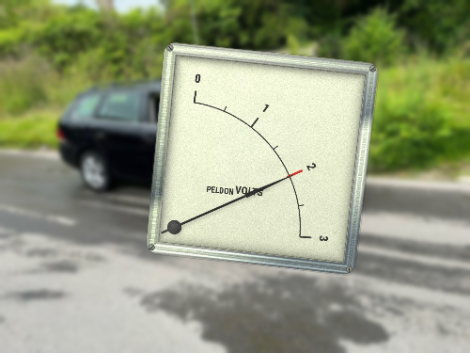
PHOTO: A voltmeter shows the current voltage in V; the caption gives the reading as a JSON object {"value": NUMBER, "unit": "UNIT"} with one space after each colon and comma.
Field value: {"value": 2, "unit": "V"}
